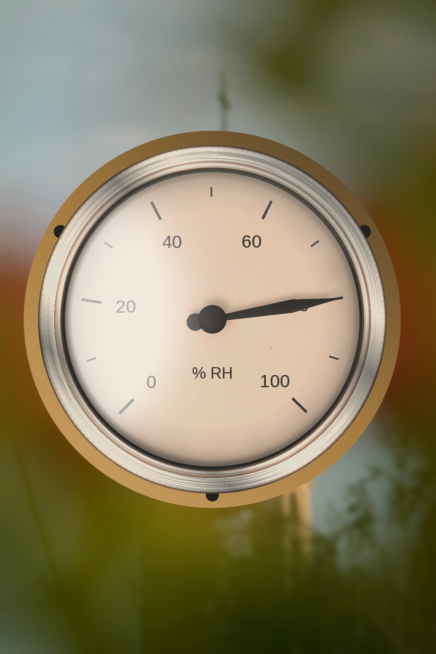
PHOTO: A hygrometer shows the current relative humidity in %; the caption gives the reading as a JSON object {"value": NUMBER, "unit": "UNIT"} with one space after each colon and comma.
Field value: {"value": 80, "unit": "%"}
